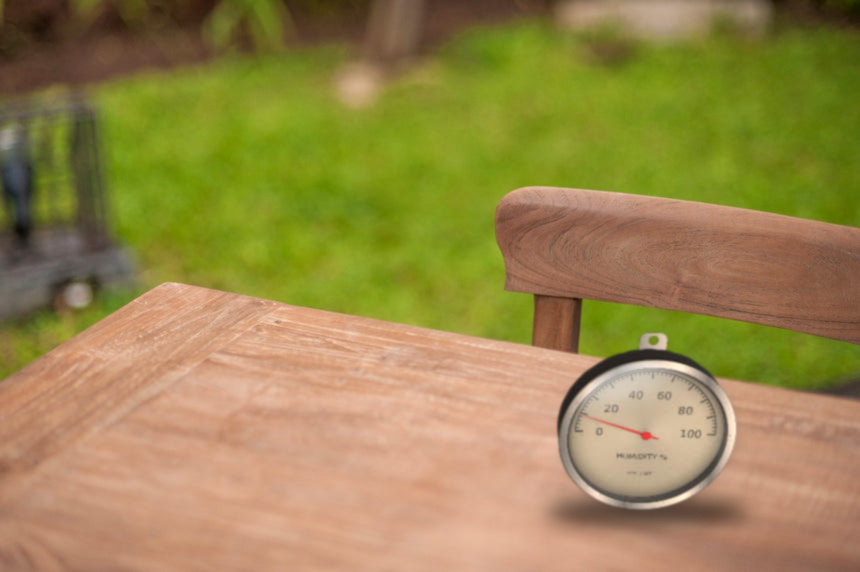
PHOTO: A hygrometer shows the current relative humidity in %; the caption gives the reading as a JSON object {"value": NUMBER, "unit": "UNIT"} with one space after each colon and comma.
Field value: {"value": 10, "unit": "%"}
